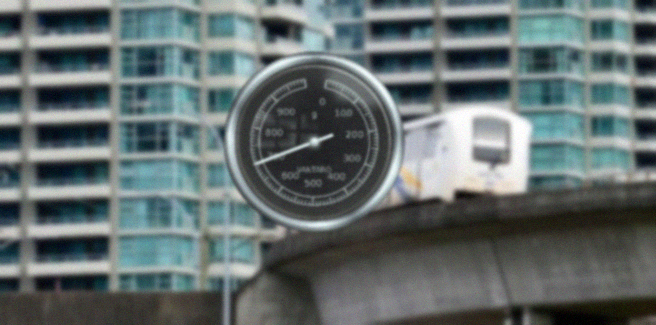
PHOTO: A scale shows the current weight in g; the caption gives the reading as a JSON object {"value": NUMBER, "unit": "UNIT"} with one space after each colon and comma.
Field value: {"value": 700, "unit": "g"}
